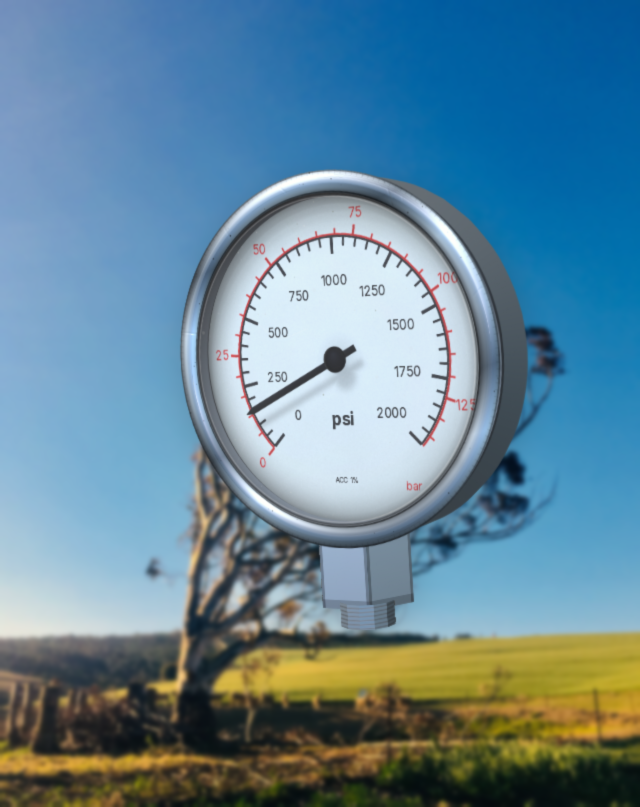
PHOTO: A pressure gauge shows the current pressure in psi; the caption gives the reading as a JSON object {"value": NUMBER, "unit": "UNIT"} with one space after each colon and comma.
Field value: {"value": 150, "unit": "psi"}
